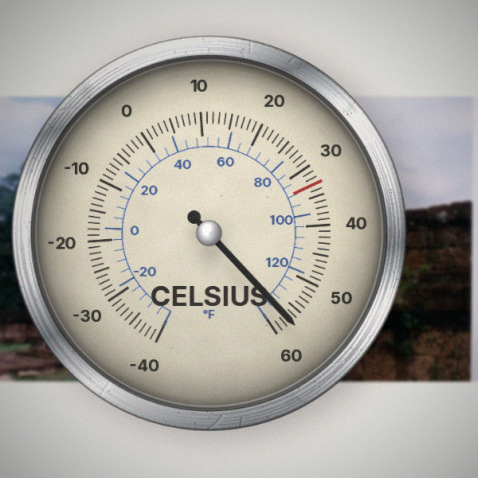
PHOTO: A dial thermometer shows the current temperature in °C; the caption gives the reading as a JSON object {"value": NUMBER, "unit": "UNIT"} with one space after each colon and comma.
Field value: {"value": 57, "unit": "°C"}
